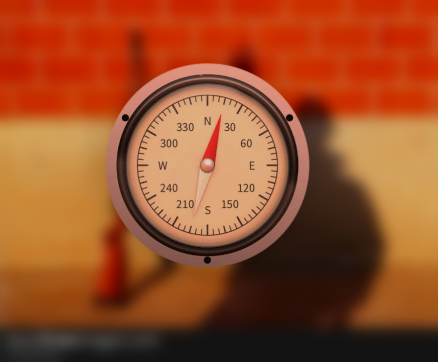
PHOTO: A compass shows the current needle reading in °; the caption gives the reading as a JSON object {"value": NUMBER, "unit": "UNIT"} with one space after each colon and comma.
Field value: {"value": 15, "unit": "°"}
